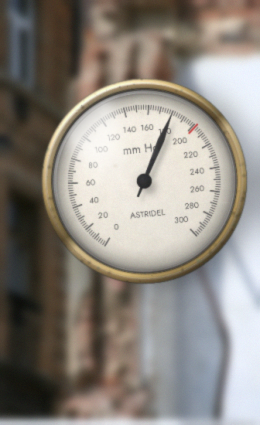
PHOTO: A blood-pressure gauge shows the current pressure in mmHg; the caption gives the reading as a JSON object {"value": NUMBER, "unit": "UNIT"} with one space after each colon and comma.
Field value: {"value": 180, "unit": "mmHg"}
